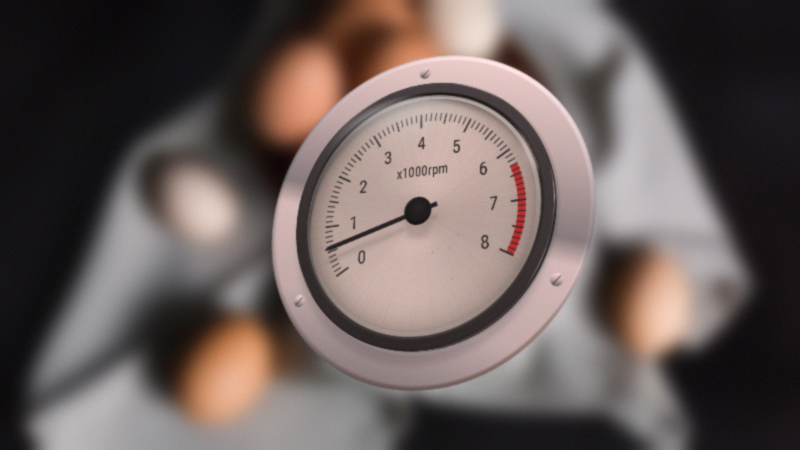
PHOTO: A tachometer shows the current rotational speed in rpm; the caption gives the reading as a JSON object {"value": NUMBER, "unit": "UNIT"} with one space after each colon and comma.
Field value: {"value": 500, "unit": "rpm"}
